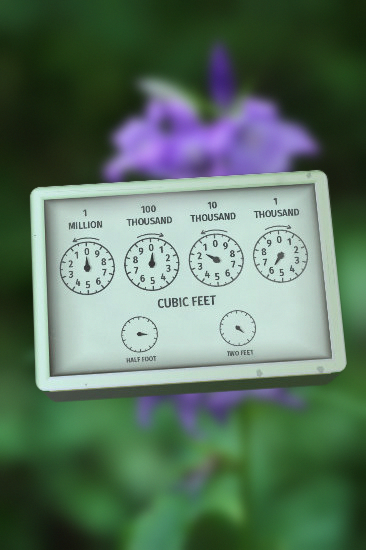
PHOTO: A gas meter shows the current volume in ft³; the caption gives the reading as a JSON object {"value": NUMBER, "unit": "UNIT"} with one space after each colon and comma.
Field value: {"value": 1600, "unit": "ft³"}
